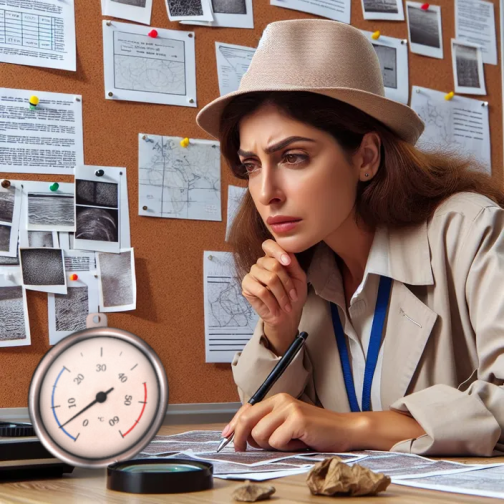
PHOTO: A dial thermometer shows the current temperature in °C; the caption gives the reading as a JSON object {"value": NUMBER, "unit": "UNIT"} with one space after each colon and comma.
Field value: {"value": 5, "unit": "°C"}
